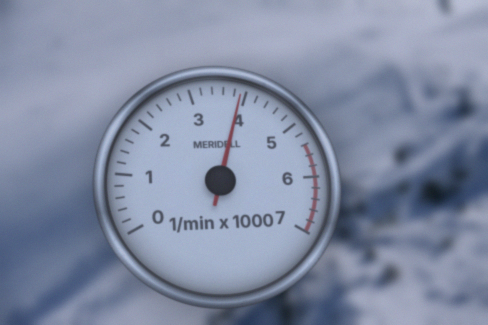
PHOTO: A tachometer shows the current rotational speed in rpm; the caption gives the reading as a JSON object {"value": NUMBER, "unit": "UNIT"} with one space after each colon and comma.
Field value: {"value": 3900, "unit": "rpm"}
